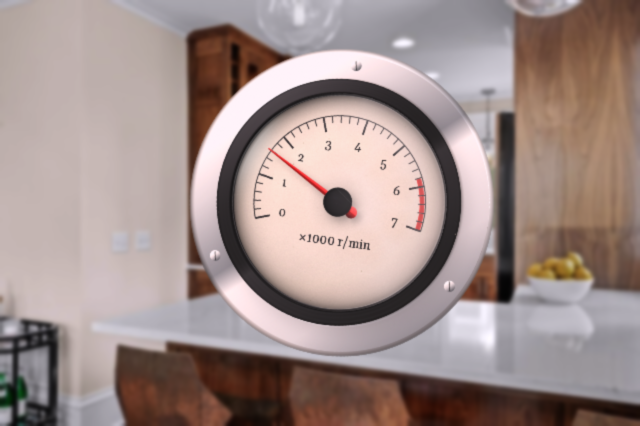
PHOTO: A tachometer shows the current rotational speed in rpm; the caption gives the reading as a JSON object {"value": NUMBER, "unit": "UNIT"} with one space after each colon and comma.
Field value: {"value": 1600, "unit": "rpm"}
